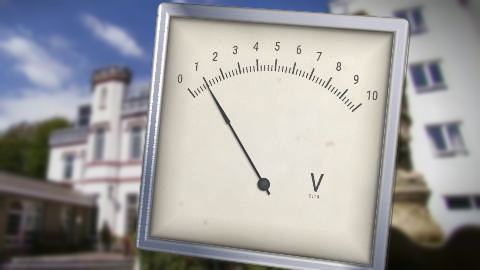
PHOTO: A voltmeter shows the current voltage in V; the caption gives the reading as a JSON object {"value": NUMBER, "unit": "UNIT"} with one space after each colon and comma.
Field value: {"value": 1, "unit": "V"}
